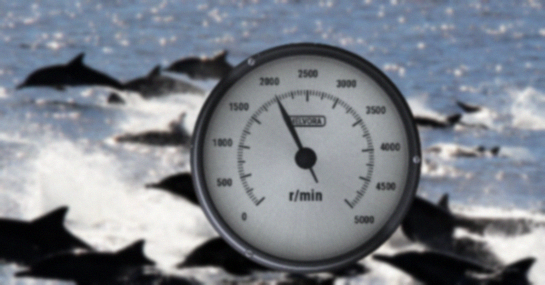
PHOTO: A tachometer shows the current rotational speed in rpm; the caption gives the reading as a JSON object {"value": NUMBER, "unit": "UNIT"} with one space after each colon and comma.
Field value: {"value": 2000, "unit": "rpm"}
